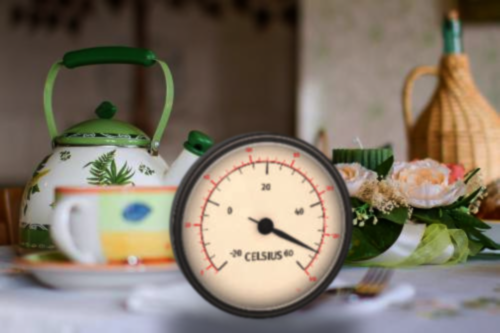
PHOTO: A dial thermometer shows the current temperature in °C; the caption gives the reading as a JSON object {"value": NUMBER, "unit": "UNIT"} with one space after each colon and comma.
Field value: {"value": 54, "unit": "°C"}
